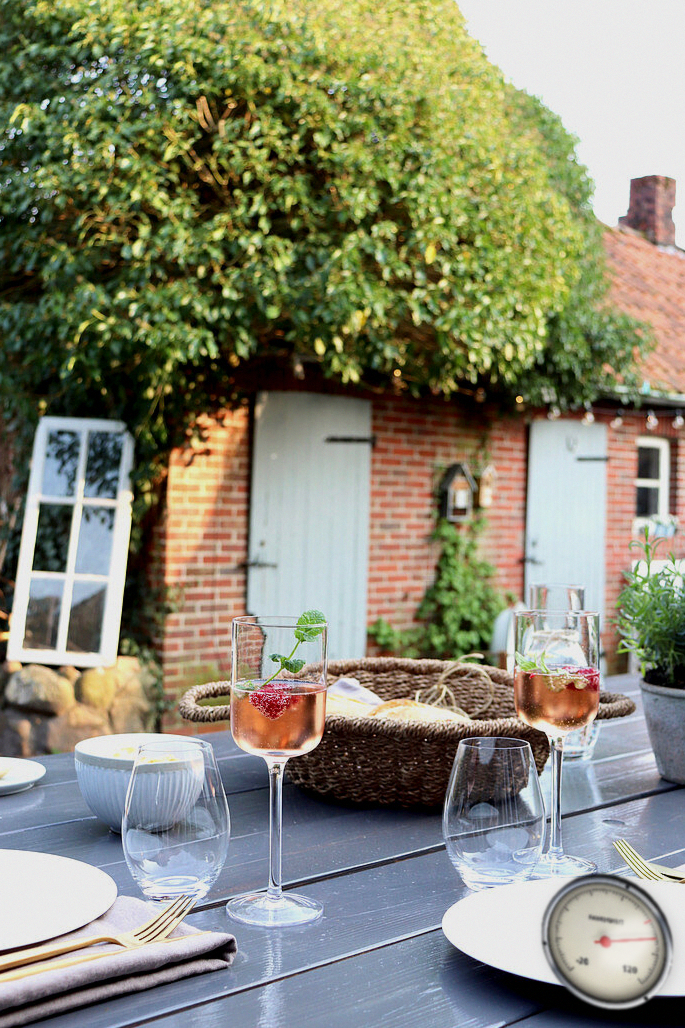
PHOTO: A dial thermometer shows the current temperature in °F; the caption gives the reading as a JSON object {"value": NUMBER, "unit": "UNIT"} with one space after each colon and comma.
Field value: {"value": 90, "unit": "°F"}
